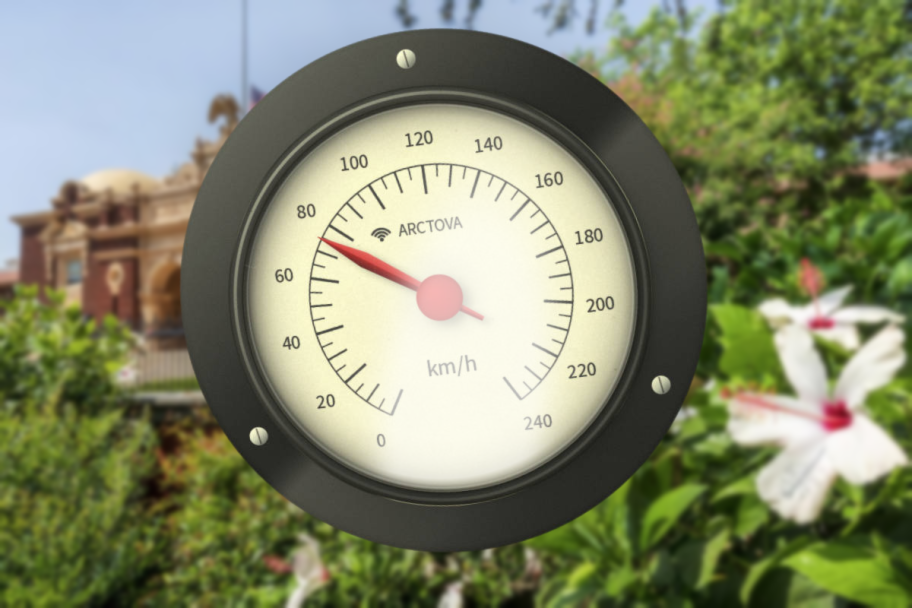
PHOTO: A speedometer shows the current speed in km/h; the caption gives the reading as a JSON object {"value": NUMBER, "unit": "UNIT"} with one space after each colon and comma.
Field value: {"value": 75, "unit": "km/h"}
